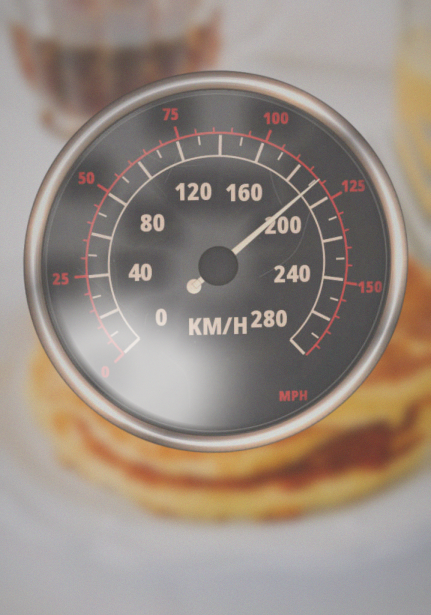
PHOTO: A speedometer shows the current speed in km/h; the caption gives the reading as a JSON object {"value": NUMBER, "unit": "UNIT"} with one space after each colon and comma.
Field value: {"value": 190, "unit": "km/h"}
